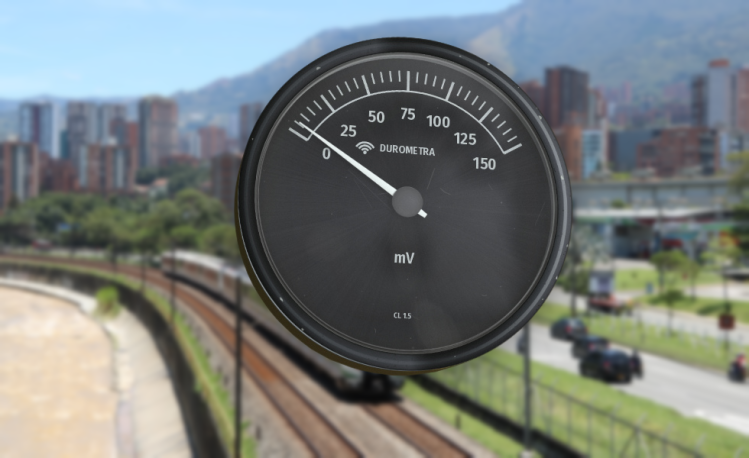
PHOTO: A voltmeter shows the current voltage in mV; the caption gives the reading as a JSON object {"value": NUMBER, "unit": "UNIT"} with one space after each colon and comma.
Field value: {"value": 5, "unit": "mV"}
